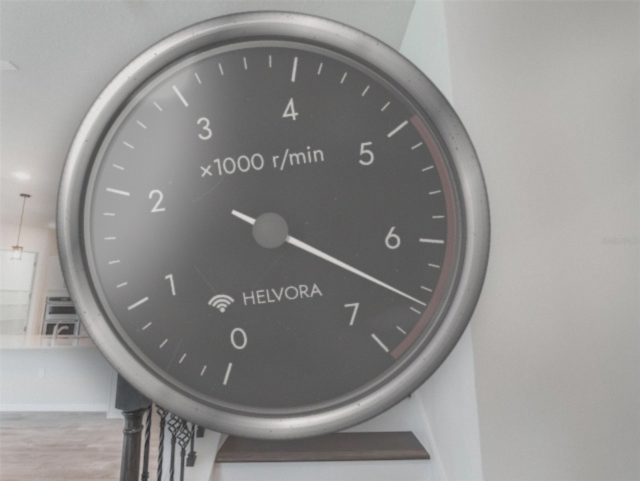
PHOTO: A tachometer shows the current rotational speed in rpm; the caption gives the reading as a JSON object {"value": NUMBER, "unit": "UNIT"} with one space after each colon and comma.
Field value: {"value": 6500, "unit": "rpm"}
